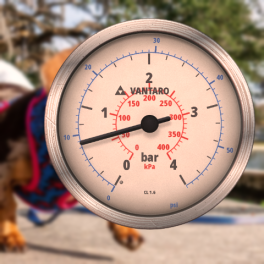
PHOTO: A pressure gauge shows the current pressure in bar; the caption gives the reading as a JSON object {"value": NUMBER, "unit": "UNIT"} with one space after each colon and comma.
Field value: {"value": 0.6, "unit": "bar"}
